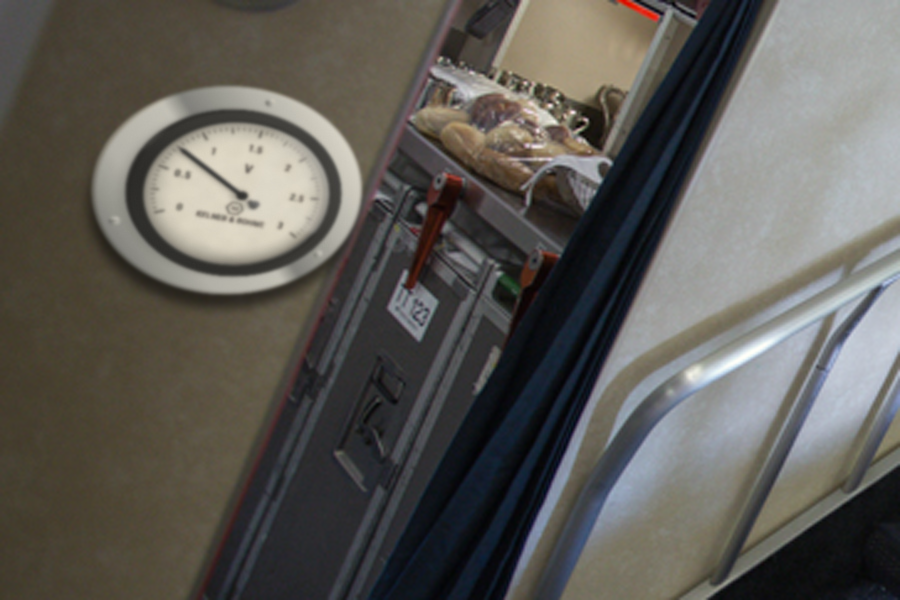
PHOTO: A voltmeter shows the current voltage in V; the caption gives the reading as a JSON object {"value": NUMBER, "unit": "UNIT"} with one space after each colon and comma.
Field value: {"value": 0.75, "unit": "V"}
